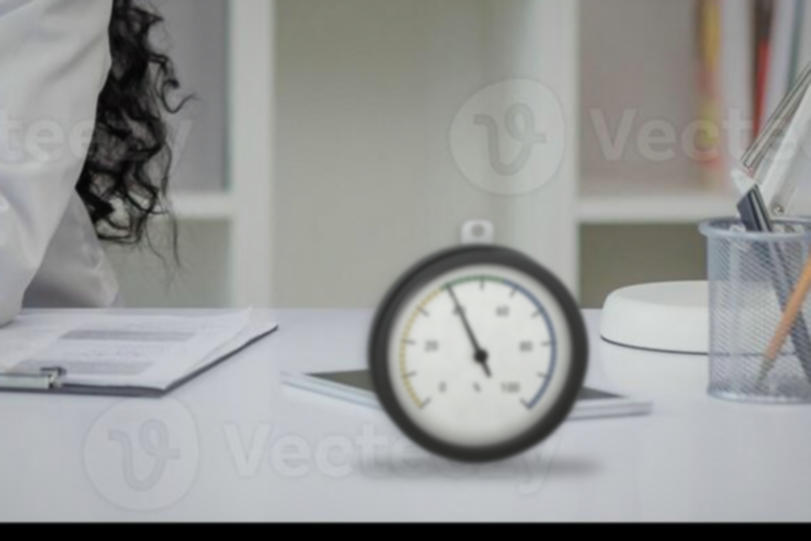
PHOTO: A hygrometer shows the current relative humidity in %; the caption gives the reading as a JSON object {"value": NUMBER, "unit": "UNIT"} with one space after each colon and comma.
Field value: {"value": 40, "unit": "%"}
